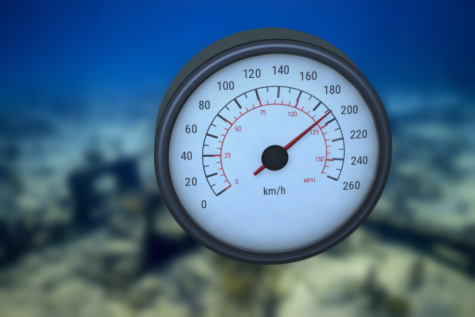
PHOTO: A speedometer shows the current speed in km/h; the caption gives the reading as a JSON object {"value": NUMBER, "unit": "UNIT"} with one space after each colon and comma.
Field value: {"value": 190, "unit": "km/h"}
